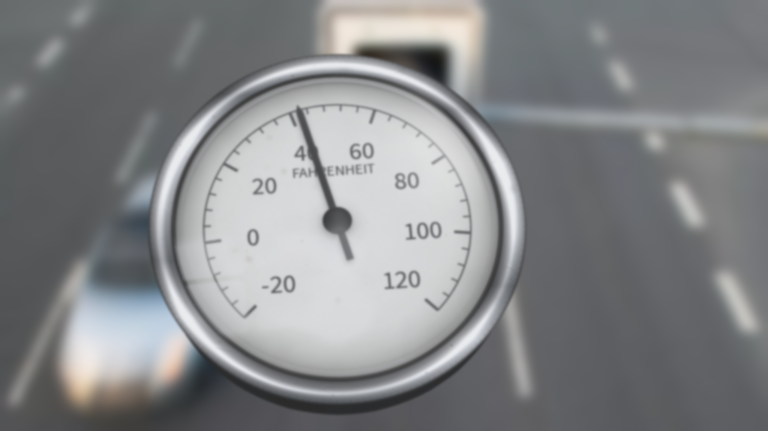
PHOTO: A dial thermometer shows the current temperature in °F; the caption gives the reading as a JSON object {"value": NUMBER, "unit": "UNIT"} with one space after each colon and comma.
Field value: {"value": 42, "unit": "°F"}
